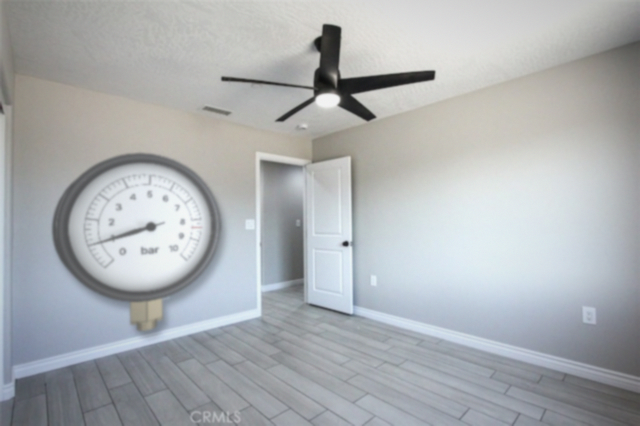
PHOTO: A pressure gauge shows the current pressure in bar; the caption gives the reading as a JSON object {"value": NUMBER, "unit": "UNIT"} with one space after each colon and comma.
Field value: {"value": 1, "unit": "bar"}
